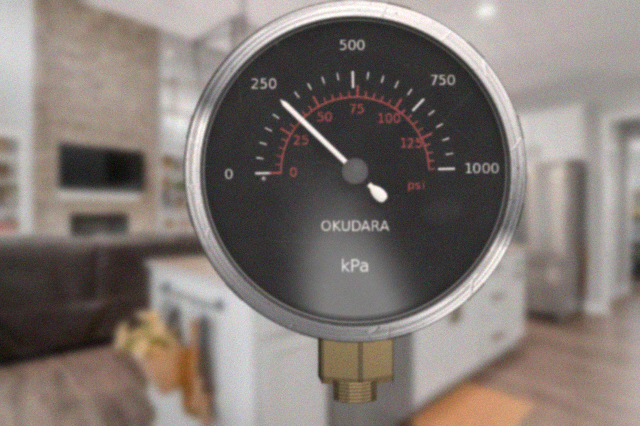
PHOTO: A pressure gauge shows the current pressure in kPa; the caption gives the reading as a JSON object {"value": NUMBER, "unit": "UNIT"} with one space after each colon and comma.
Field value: {"value": 250, "unit": "kPa"}
